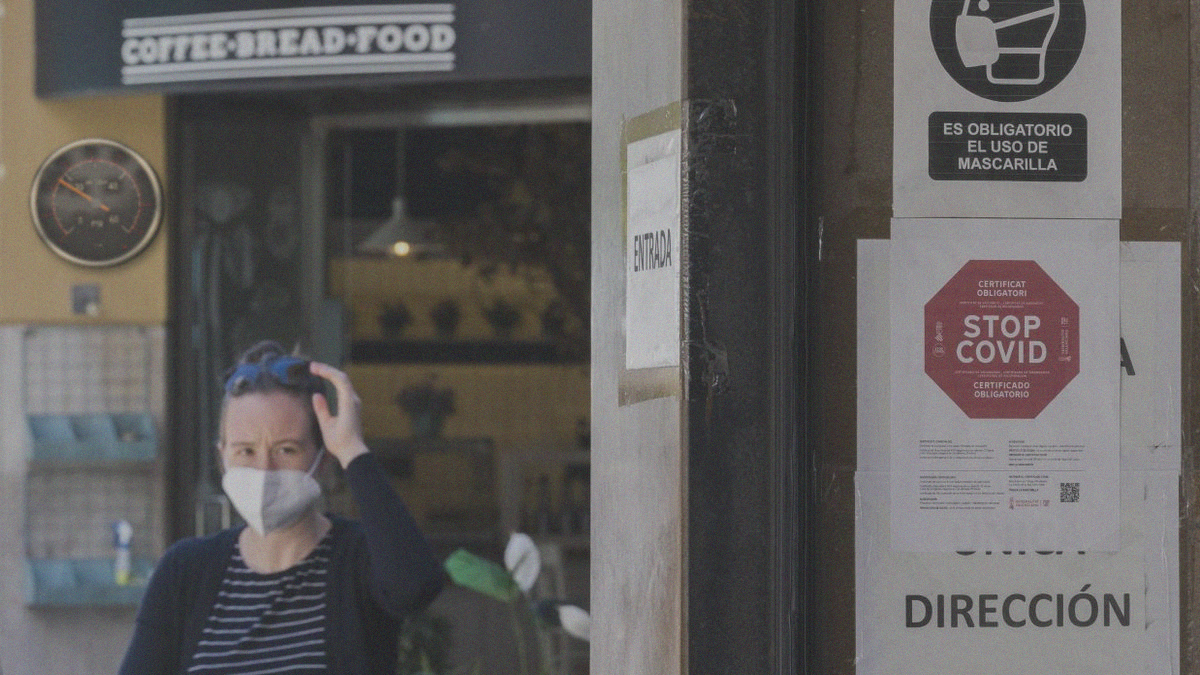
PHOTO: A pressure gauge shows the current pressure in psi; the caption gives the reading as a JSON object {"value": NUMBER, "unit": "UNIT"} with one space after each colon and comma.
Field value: {"value": 17.5, "unit": "psi"}
